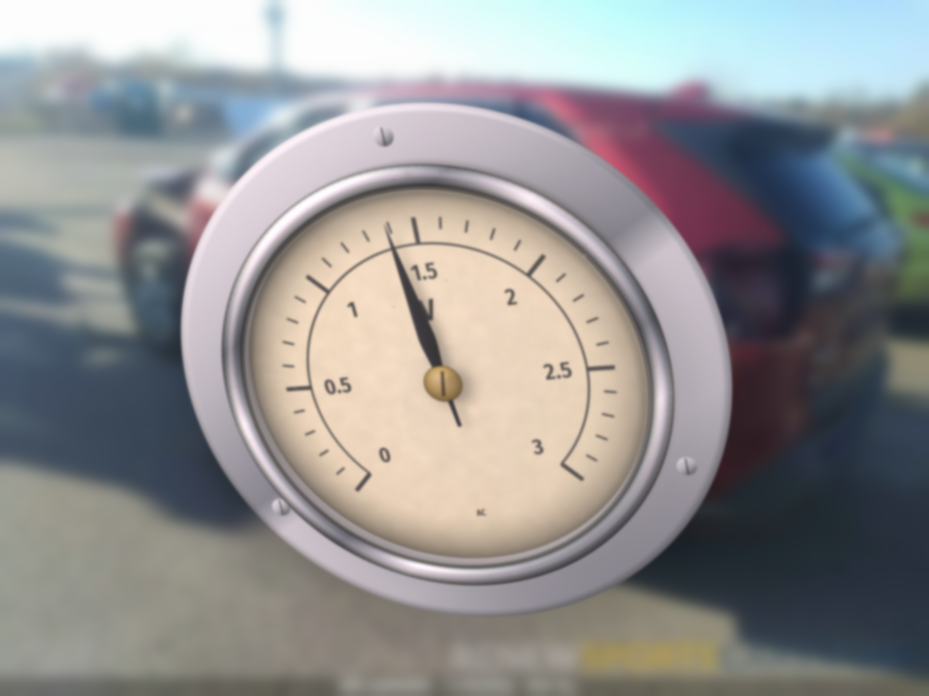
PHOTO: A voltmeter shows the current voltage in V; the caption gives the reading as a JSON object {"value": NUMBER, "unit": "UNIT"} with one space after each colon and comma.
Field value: {"value": 1.4, "unit": "V"}
